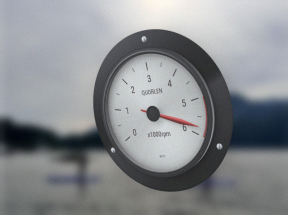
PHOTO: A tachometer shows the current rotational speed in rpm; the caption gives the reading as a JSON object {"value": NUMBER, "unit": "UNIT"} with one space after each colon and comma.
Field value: {"value": 5750, "unit": "rpm"}
